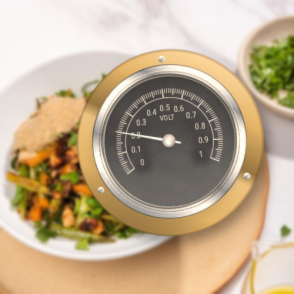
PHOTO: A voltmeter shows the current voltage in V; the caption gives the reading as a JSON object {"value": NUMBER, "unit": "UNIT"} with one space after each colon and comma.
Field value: {"value": 0.2, "unit": "V"}
